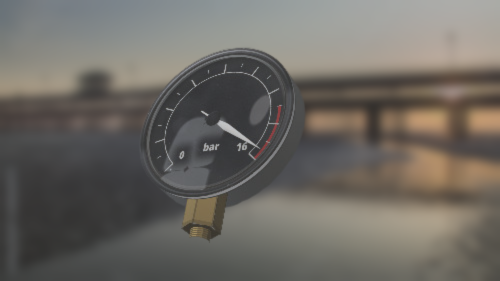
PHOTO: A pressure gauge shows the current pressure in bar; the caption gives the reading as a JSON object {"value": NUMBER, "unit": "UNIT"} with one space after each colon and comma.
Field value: {"value": 15.5, "unit": "bar"}
